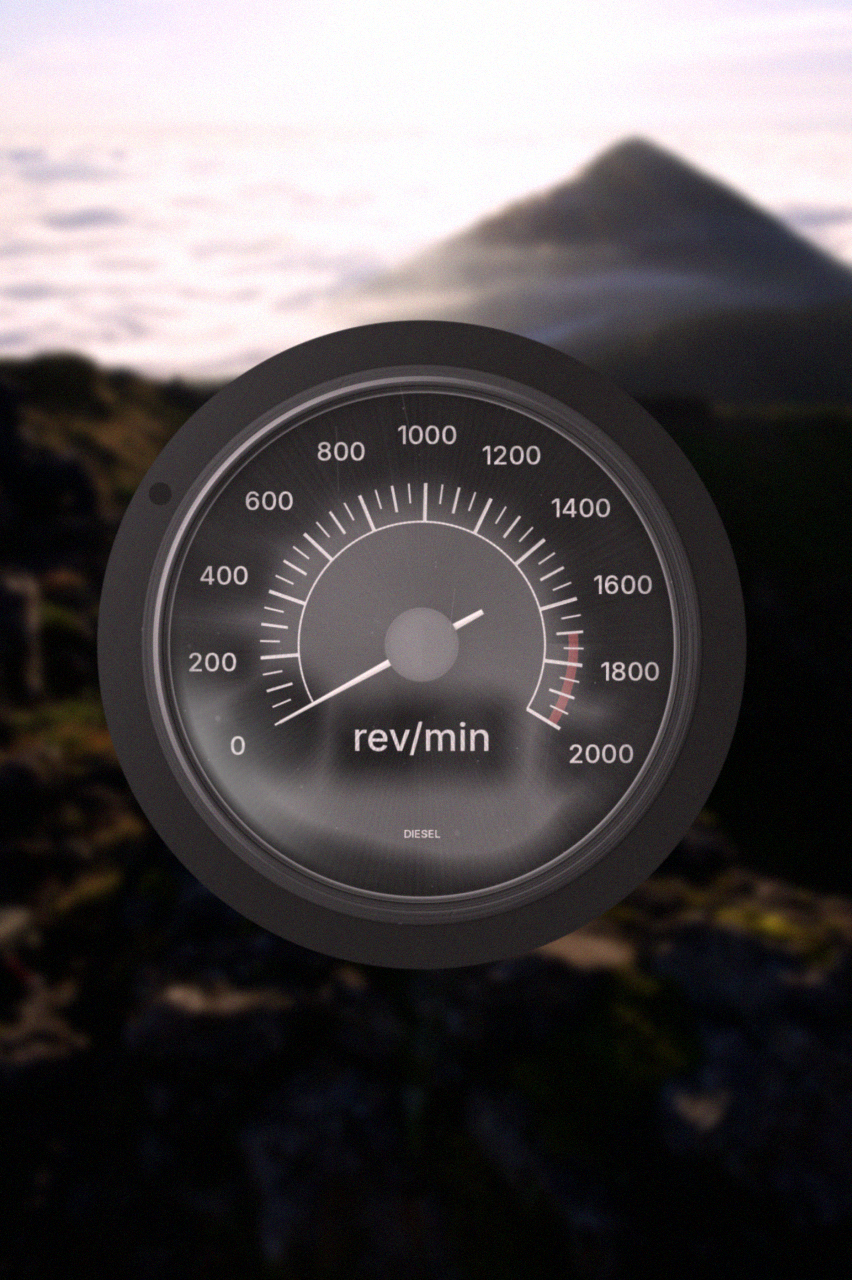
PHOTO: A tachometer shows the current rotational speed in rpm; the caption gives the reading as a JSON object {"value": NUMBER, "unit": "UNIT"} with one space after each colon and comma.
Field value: {"value": 0, "unit": "rpm"}
